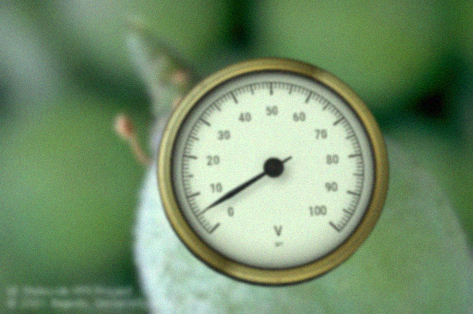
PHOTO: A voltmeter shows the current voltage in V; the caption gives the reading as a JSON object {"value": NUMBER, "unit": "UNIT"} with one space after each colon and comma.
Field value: {"value": 5, "unit": "V"}
